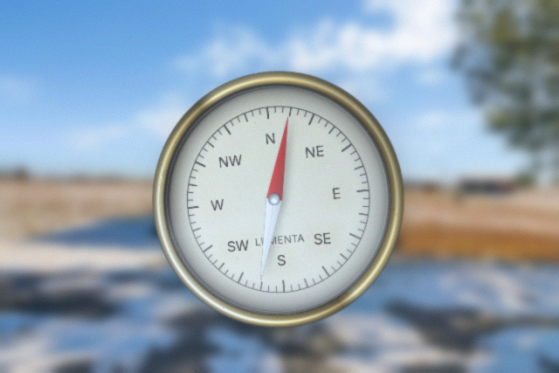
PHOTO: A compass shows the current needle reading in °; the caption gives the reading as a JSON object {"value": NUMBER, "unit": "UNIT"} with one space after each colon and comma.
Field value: {"value": 15, "unit": "°"}
